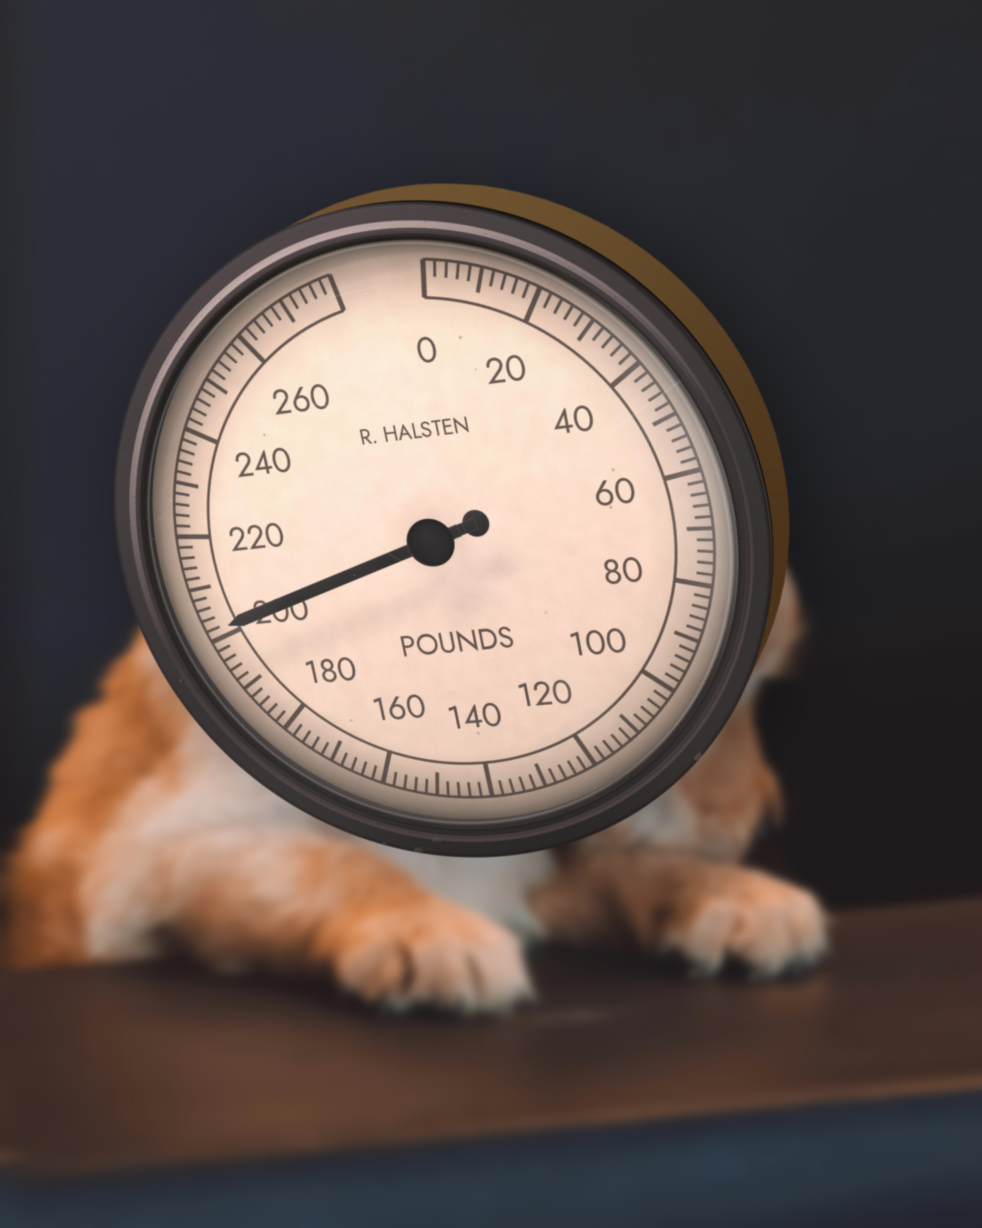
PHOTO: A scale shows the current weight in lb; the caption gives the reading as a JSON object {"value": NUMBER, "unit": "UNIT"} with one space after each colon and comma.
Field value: {"value": 202, "unit": "lb"}
